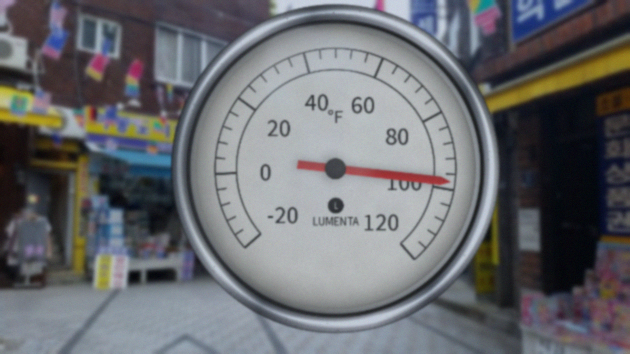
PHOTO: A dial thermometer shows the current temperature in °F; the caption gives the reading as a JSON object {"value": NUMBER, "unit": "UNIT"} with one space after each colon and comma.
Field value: {"value": 98, "unit": "°F"}
